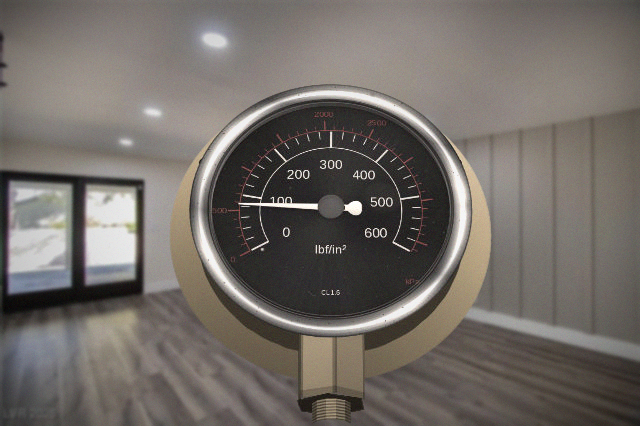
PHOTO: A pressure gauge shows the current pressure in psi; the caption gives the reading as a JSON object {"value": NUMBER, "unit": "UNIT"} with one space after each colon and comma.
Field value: {"value": 80, "unit": "psi"}
